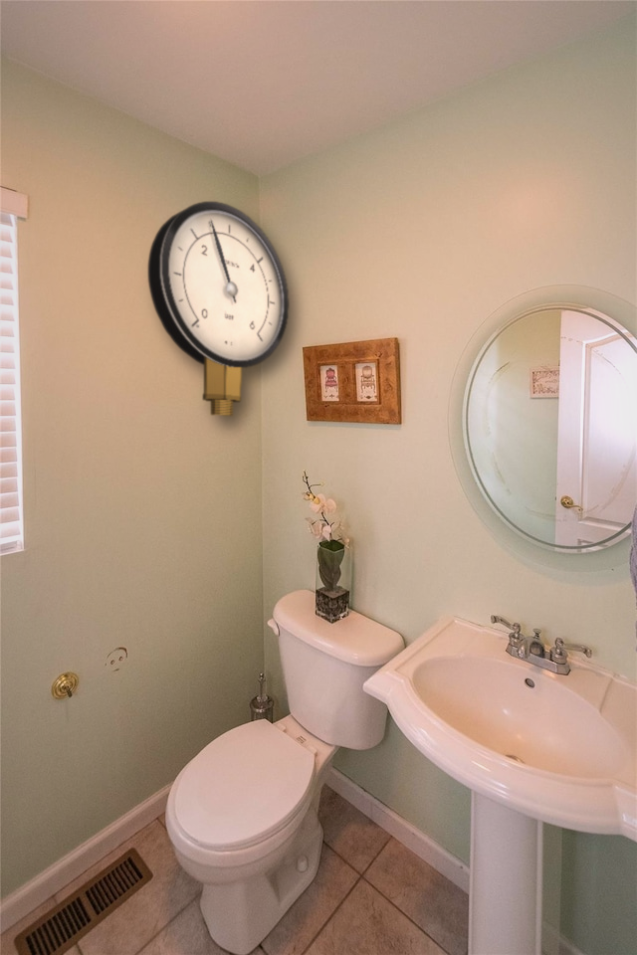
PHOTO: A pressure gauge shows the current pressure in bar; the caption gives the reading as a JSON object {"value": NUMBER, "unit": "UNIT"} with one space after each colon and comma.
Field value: {"value": 2.5, "unit": "bar"}
